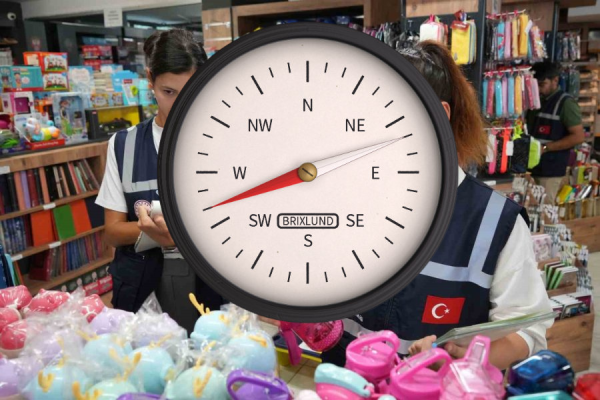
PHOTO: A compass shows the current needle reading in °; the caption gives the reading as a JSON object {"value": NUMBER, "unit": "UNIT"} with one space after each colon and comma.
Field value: {"value": 250, "unit": "°"}
